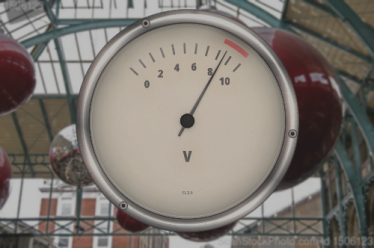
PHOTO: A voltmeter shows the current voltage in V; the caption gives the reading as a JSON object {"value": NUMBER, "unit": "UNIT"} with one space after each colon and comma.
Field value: {"value": 8.5, "unit": "V"}
